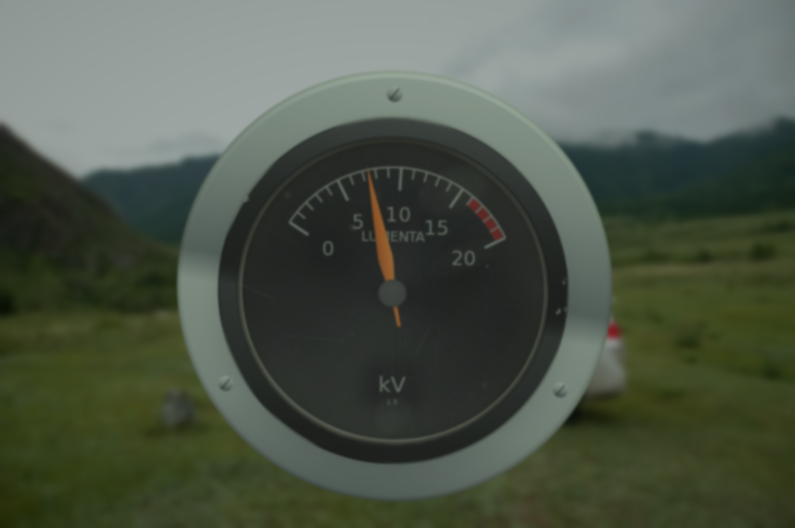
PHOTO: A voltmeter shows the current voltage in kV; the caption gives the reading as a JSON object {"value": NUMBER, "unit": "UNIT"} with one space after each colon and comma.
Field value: {"value": 7.5, "unit": "kV"}
